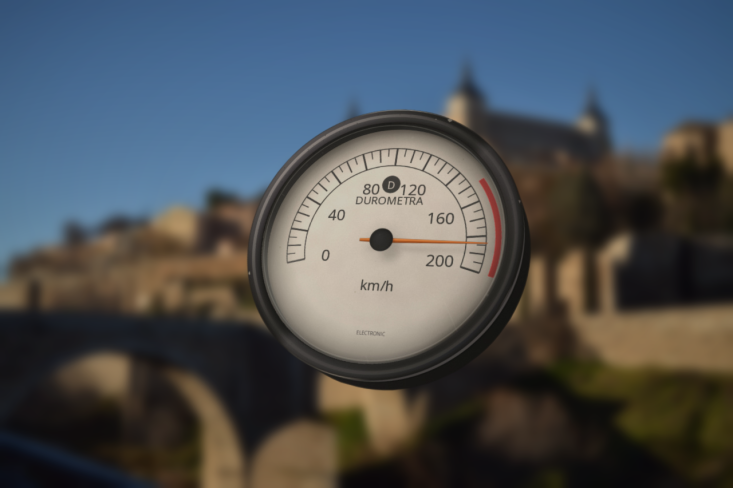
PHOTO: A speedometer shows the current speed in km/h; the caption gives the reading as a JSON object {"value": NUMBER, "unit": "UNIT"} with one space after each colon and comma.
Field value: {"value": 185, "unit": "km/h"}
